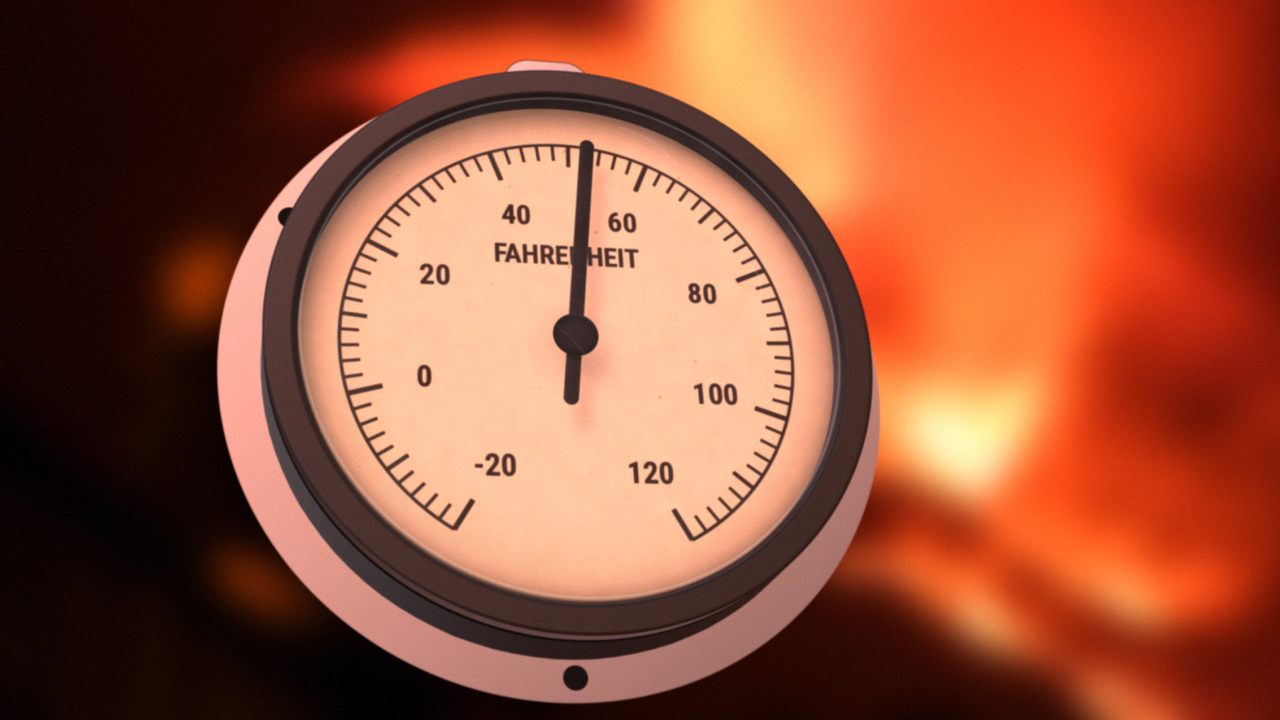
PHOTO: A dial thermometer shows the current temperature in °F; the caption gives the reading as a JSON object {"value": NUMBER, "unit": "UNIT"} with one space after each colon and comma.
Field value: {"value": 52, "unit": "°F"}
